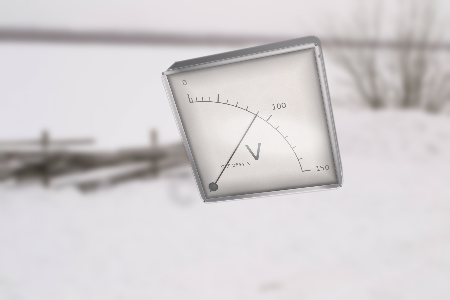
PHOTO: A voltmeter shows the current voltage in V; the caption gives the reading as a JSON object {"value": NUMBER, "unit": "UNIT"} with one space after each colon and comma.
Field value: {"value": 90, "unit": "V"}
